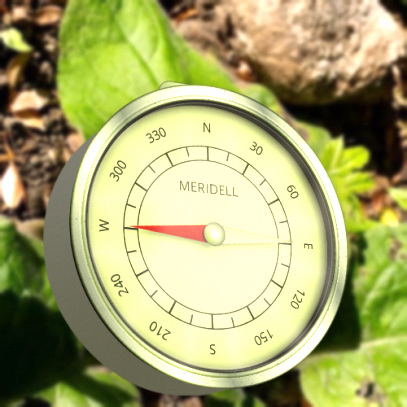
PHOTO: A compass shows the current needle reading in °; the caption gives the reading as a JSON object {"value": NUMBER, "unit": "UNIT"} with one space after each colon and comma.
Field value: {"value": 270, "unit": "°"}
